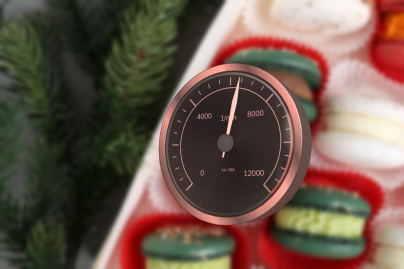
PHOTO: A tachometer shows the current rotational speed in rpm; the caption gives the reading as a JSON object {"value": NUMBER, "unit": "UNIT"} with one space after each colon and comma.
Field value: {"value": 6500, "unit": "rpm"}
